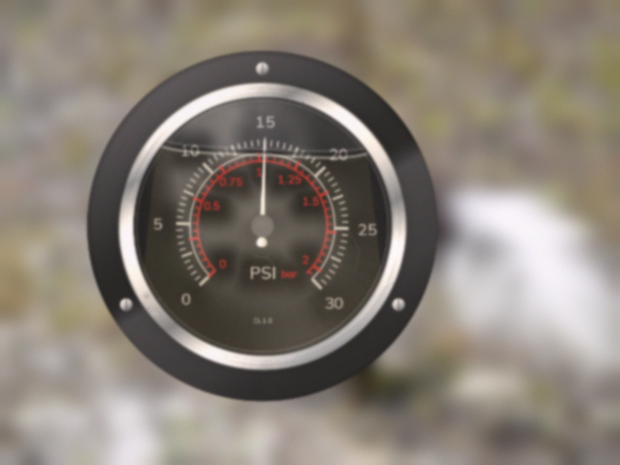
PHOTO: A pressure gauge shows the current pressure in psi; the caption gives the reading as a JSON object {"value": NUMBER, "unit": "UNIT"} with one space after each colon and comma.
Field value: {"value": 15, "unit": "psi"}
